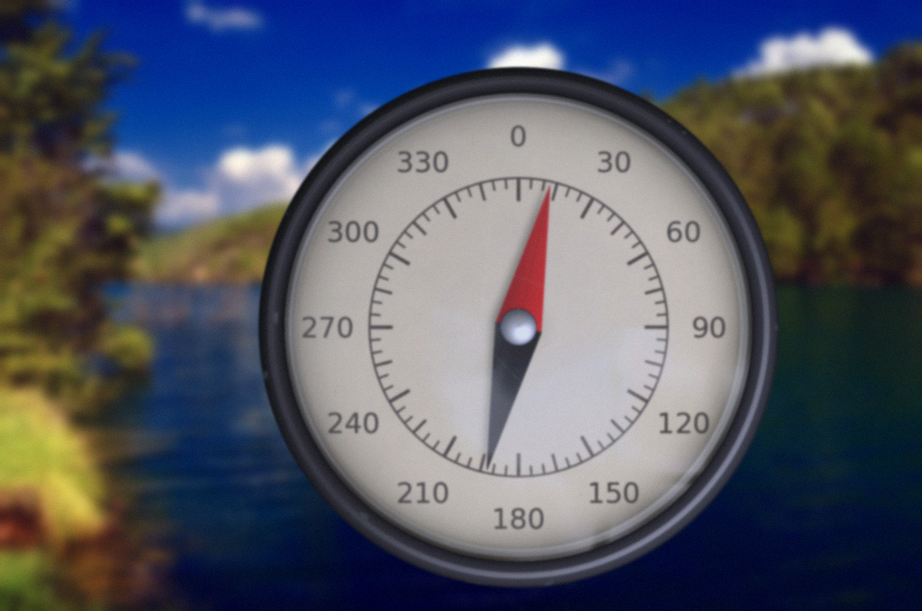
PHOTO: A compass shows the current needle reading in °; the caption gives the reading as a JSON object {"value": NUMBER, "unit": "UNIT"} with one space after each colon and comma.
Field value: {"value": 12.5, "unit": "°"}
